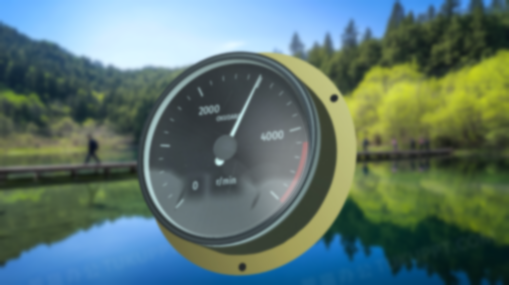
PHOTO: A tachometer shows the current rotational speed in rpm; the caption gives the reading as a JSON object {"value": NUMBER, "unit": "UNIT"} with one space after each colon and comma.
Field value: {"value": 3000, "unit": "rpm"}
